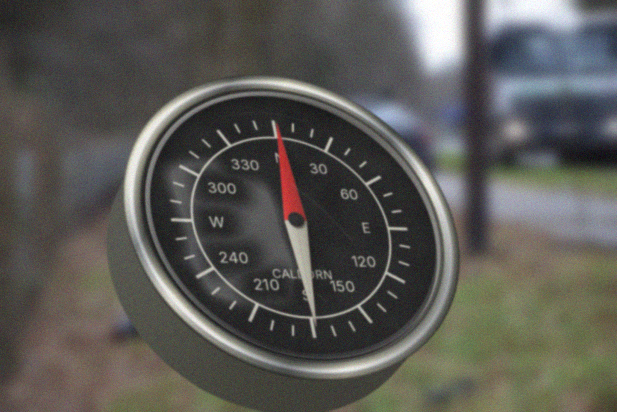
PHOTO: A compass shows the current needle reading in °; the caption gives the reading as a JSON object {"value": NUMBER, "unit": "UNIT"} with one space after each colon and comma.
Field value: {"value": 0, "unit": "°"}
